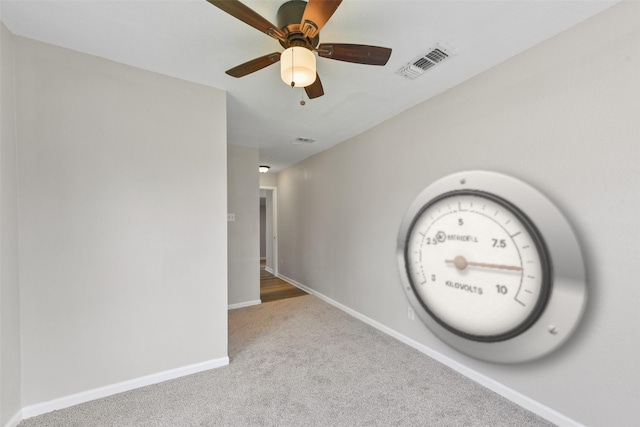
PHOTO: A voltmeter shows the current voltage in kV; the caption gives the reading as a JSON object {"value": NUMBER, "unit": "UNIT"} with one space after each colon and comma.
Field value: {"value": 8.75, "unit": "kV"}
